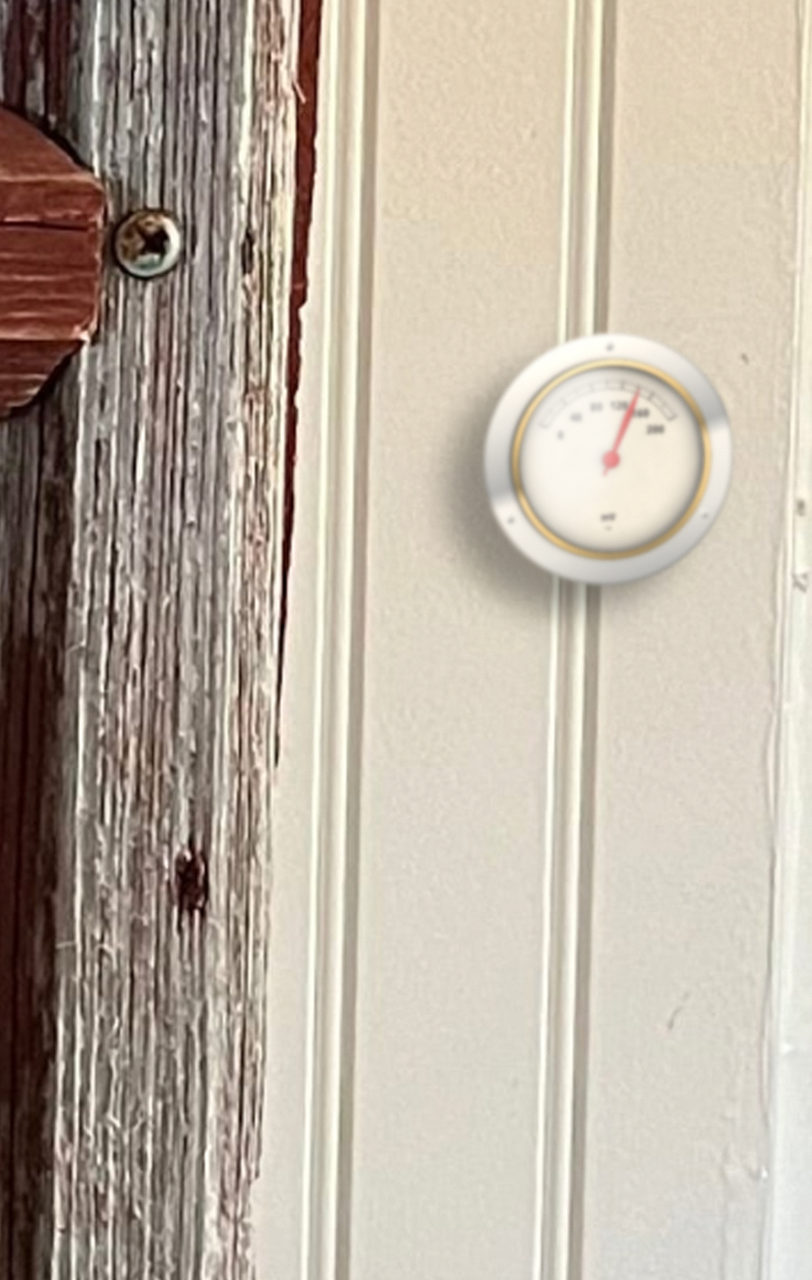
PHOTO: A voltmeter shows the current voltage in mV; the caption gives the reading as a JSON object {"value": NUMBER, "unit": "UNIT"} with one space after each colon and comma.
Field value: {"value": 140, "unit": "mV"}
